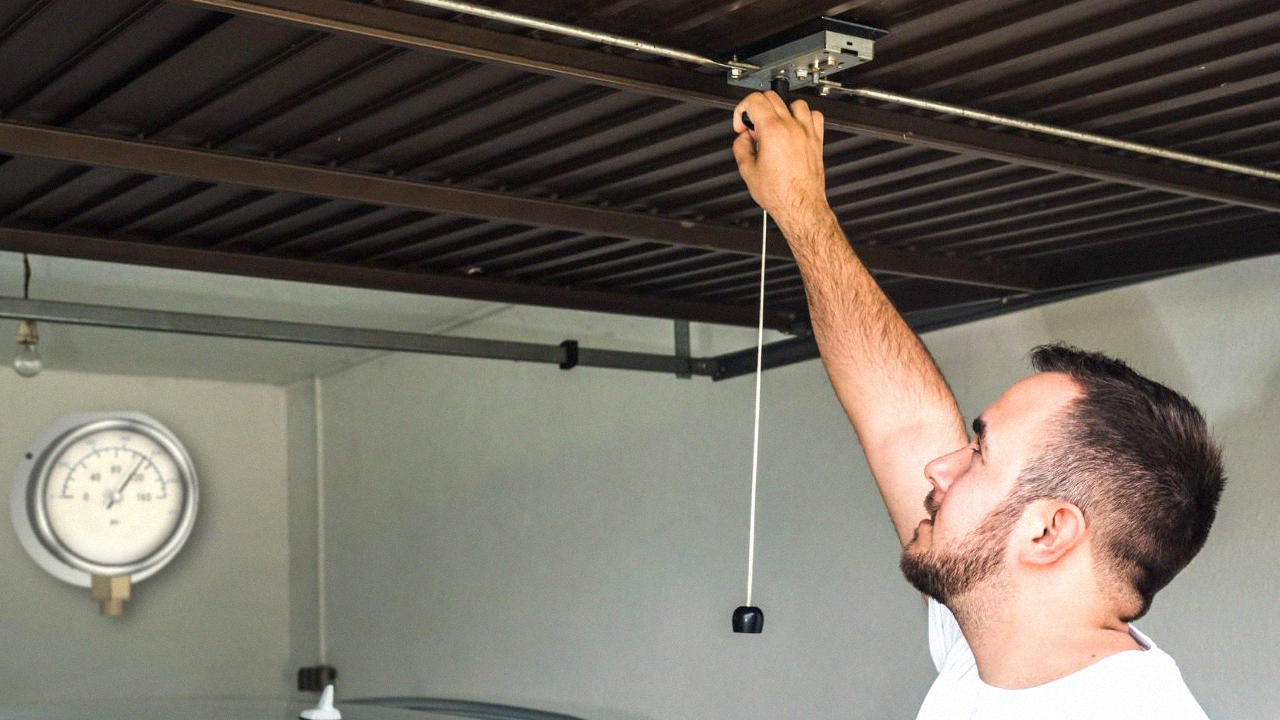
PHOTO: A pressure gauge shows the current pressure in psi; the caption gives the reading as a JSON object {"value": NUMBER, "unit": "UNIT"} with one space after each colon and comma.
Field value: {"value": 110, "unit": "psi"}
